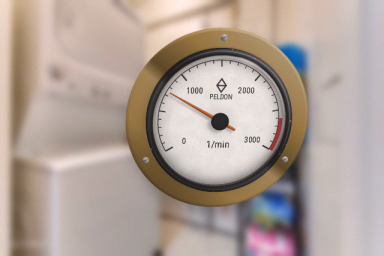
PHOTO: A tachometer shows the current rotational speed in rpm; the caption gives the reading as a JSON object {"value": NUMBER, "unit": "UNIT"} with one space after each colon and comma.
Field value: {"value": 750, "unit": "rpm"}
